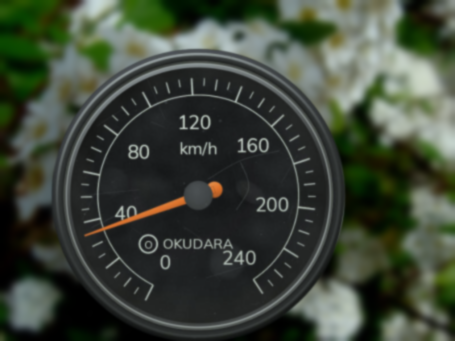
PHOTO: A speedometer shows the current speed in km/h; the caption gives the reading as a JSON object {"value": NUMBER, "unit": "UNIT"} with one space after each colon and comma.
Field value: {"value": 35, "unit": "km/h"}
